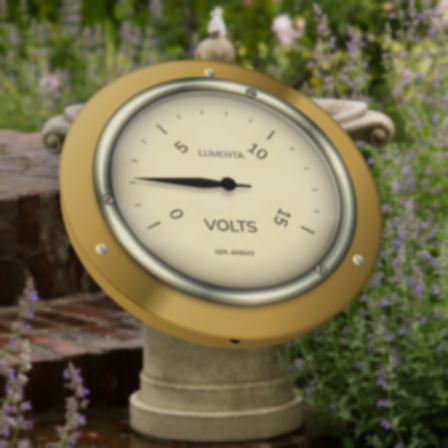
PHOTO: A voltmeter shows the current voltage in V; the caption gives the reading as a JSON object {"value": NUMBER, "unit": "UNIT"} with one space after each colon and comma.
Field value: {"value": 2, "unit": "V"}
